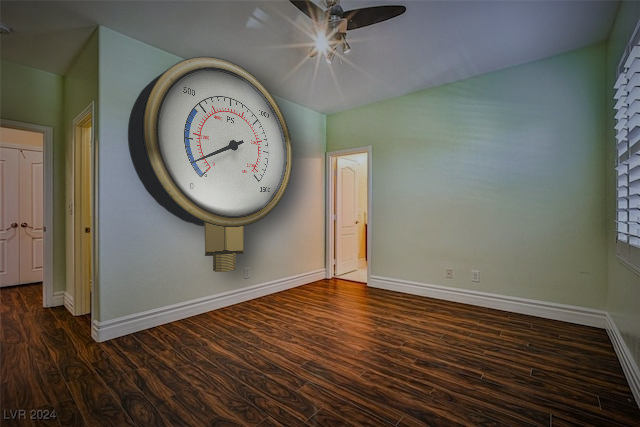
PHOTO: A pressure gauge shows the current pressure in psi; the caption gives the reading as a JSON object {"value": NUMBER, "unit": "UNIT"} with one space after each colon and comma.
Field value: {"value": 100, "unit": "psi"}
